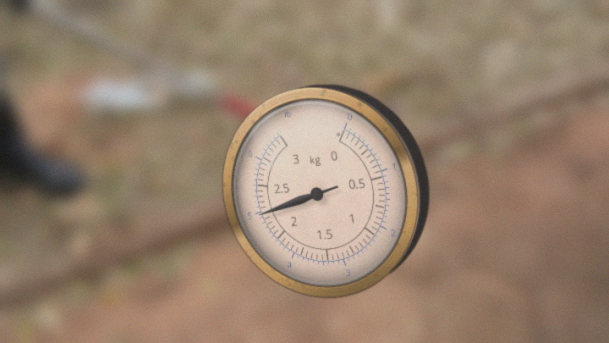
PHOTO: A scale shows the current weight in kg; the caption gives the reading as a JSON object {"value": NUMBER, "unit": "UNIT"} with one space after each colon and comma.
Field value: {"value": 2.25, "unit": "kg"}
